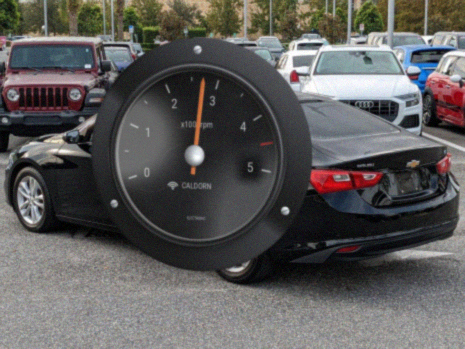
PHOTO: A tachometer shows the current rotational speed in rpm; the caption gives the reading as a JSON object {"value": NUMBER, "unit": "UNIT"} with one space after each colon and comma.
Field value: {"value": 2750, "unit": "rpm"}
